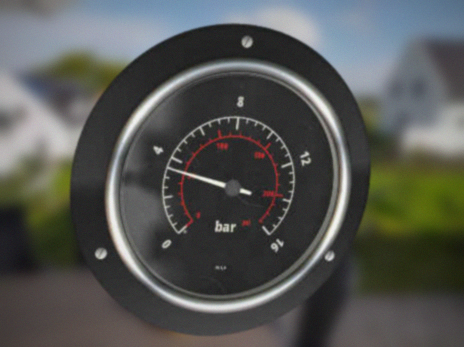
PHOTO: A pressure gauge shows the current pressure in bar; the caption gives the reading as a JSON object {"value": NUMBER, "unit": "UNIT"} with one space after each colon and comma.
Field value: {"value": 3.5, "unit": "bar"}
